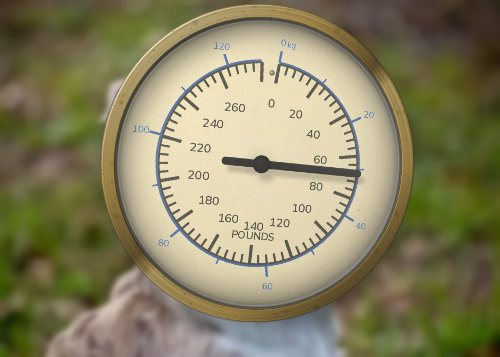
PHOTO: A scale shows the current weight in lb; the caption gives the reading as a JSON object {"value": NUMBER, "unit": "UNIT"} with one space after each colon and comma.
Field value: {"value": 68, "unit": "lb"}
